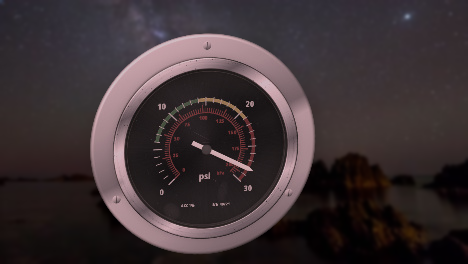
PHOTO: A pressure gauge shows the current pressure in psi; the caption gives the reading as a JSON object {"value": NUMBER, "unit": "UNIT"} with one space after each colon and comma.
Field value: {"value": 28, "unit": "psi"}
